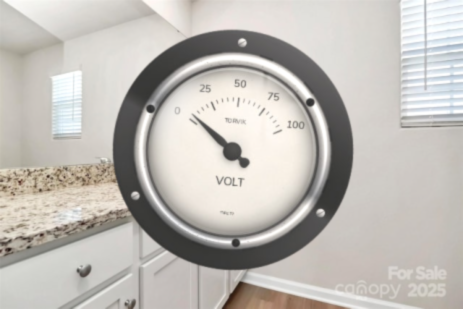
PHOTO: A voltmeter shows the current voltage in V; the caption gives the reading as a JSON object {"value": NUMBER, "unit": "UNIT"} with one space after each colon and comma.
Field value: {"value": 5, "unit": "V"}
